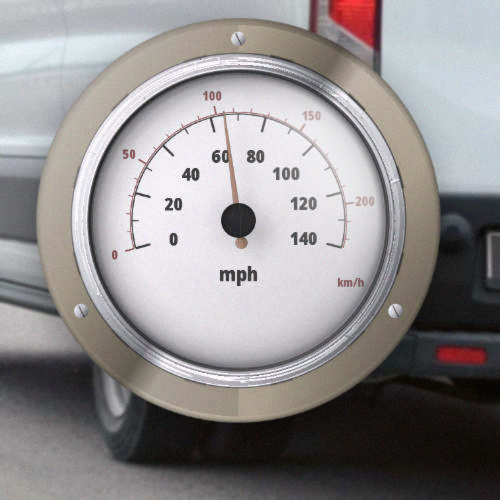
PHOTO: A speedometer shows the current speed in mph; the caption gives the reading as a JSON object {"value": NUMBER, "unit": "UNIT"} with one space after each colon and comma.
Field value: {"value": 65, "unit": "mph"}
